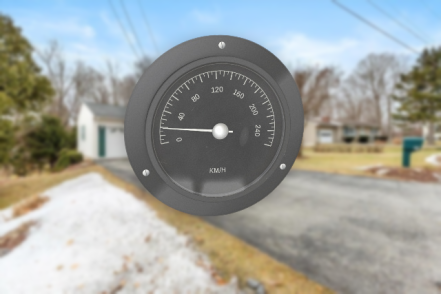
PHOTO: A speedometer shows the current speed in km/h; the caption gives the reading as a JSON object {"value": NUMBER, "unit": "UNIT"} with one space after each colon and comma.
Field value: {"value": 20, "unit": "km/h"}
